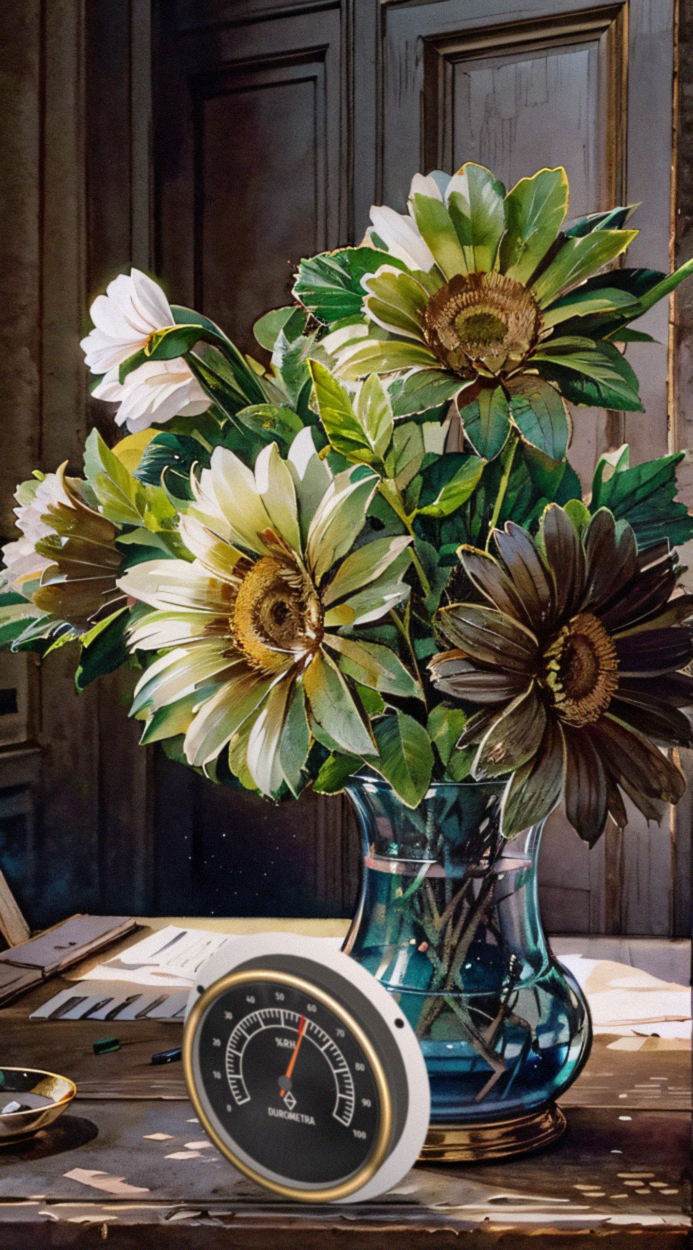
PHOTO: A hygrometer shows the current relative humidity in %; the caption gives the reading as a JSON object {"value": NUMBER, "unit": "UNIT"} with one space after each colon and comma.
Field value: {"value": 60, "unit": "%"}
